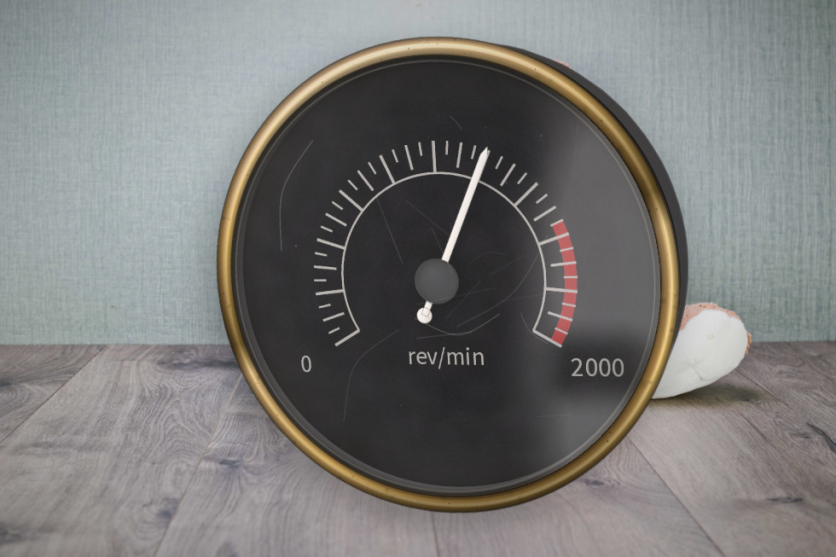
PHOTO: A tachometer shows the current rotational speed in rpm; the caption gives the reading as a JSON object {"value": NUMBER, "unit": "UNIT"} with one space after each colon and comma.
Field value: {"value": 1200, "unit": "rpm"}
